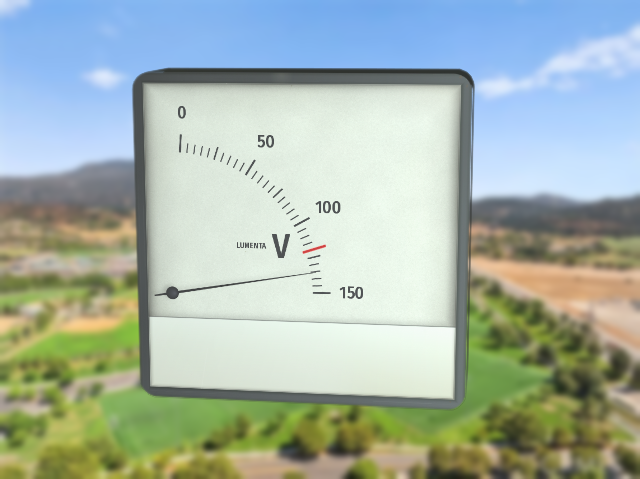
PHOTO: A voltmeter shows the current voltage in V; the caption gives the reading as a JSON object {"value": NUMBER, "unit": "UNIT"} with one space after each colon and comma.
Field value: {"value": 135, "unit": "V"}
